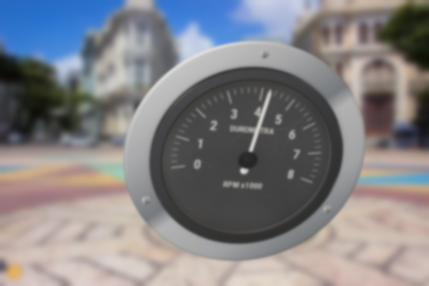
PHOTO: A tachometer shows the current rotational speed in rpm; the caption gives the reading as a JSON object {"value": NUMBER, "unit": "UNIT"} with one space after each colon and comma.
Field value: {"value": 4200, "unit": "rpm"}
